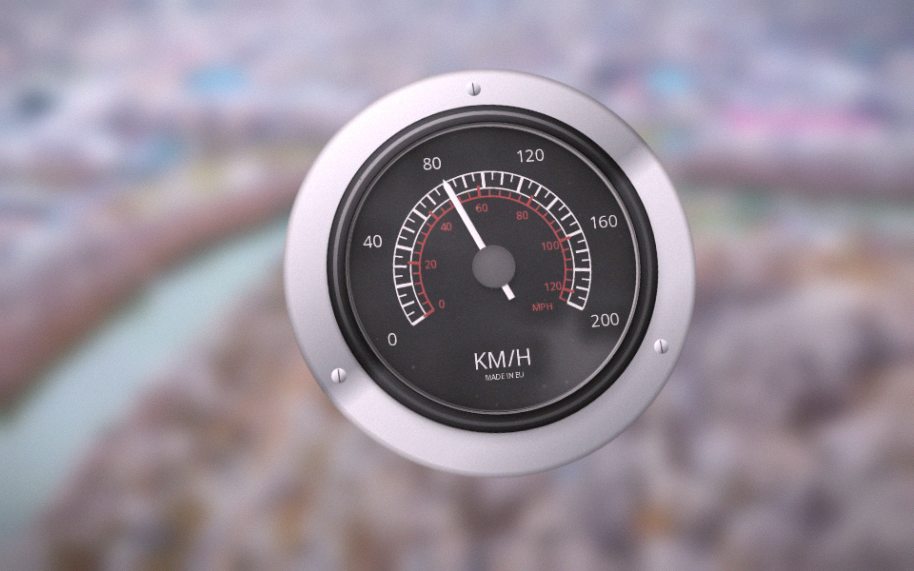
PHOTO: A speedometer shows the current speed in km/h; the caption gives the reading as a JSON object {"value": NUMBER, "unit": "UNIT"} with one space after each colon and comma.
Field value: {"value": 80, "unit": "km/h"}
